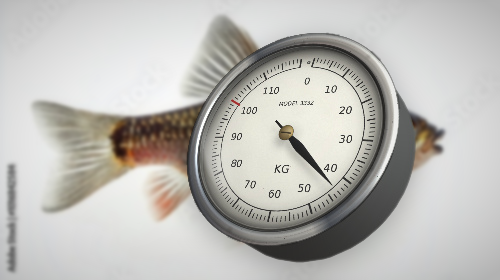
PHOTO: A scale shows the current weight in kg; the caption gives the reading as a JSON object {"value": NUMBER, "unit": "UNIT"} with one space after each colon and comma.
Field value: {"value": 43, "unit": "kg"}
